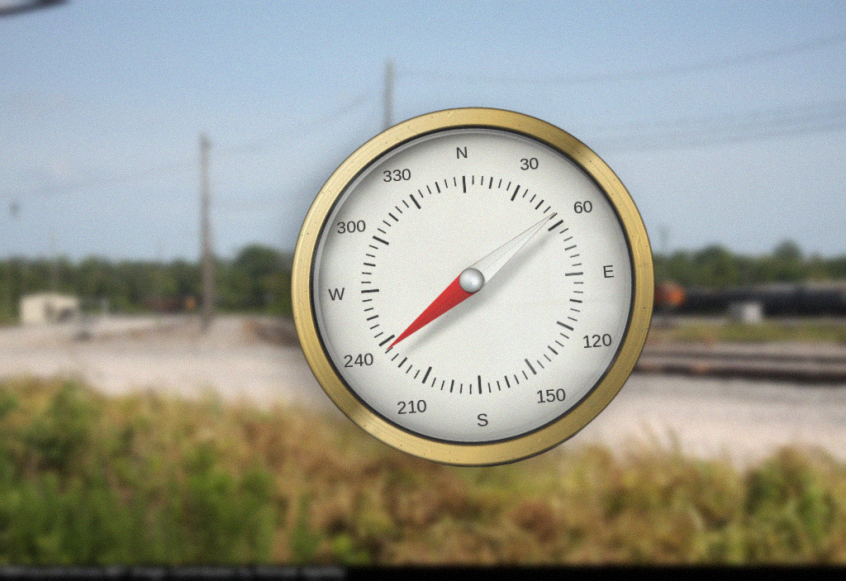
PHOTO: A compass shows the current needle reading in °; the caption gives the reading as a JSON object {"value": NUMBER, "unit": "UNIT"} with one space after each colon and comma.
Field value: {"value": 235, "unit": "°"}
